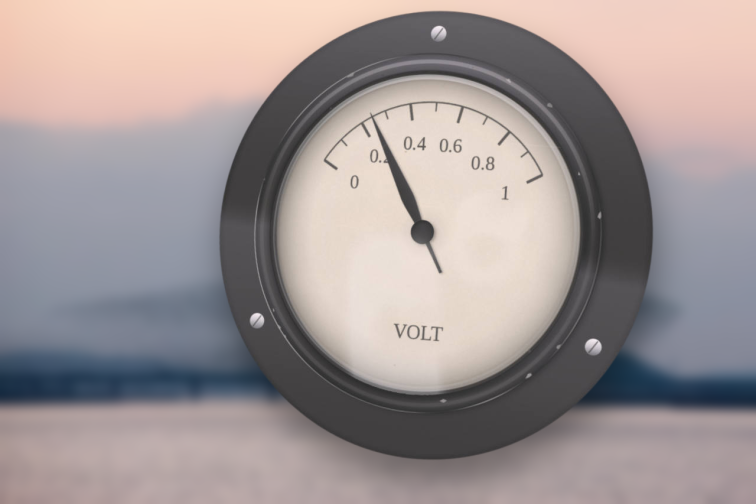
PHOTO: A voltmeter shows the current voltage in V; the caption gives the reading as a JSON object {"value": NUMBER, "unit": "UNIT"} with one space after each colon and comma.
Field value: {"value": 0.25, "unit": "V"}
